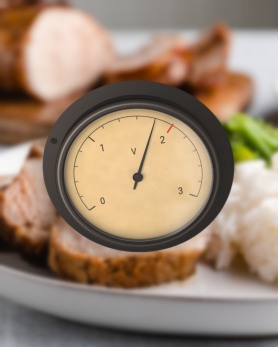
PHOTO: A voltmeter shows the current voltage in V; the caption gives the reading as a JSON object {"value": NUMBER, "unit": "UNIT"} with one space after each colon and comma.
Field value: {"value": 1.8, "unit": "V"}
